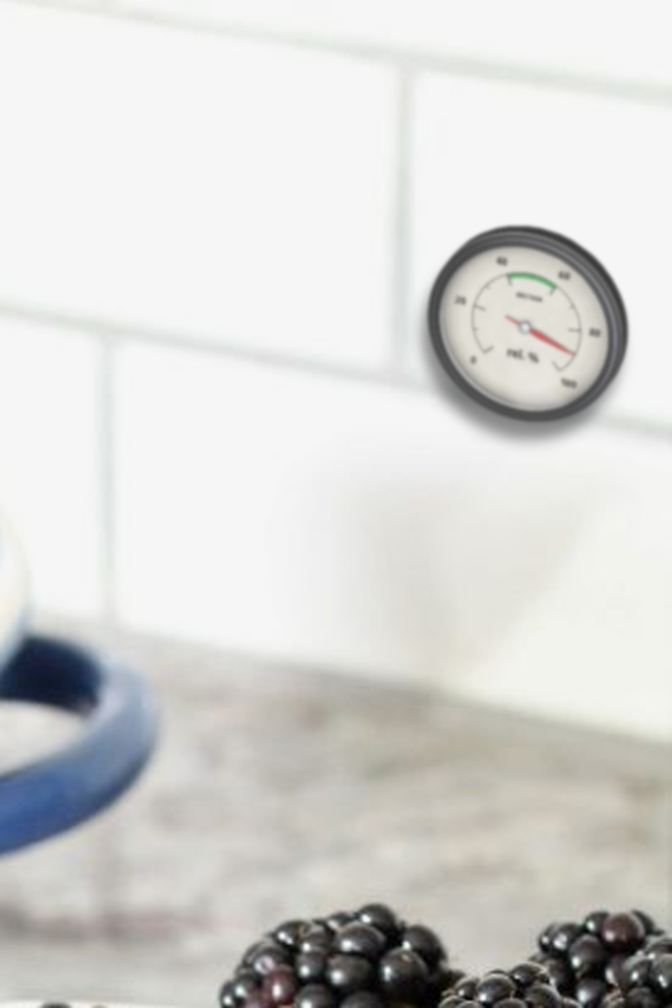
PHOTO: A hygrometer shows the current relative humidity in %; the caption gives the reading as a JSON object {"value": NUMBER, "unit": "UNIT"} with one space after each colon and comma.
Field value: {"value": 90, "unit": "%"}
